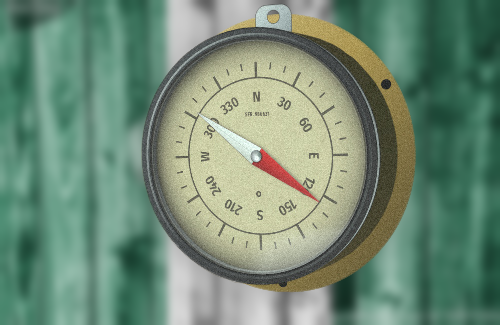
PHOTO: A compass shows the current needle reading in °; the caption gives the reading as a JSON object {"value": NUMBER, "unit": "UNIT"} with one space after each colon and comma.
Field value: {"value": 125, "unit": "°"}
